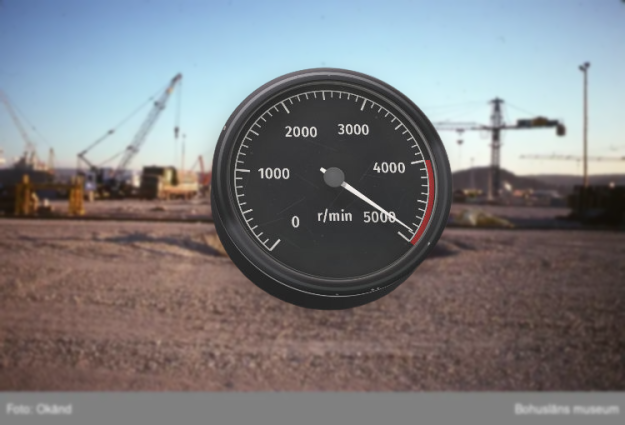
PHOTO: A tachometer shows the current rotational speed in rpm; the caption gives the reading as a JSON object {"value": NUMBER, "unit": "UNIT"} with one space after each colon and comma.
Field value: {"value": 4900, "unit": "rpm"}
